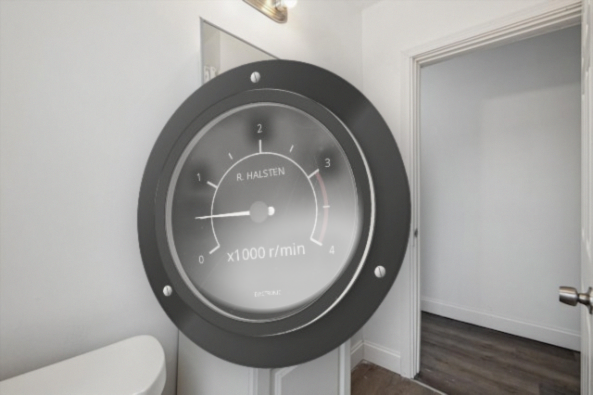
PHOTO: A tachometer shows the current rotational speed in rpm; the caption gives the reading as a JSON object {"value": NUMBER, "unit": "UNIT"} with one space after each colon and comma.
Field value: {"value": 500, "unit": "rpm"}
